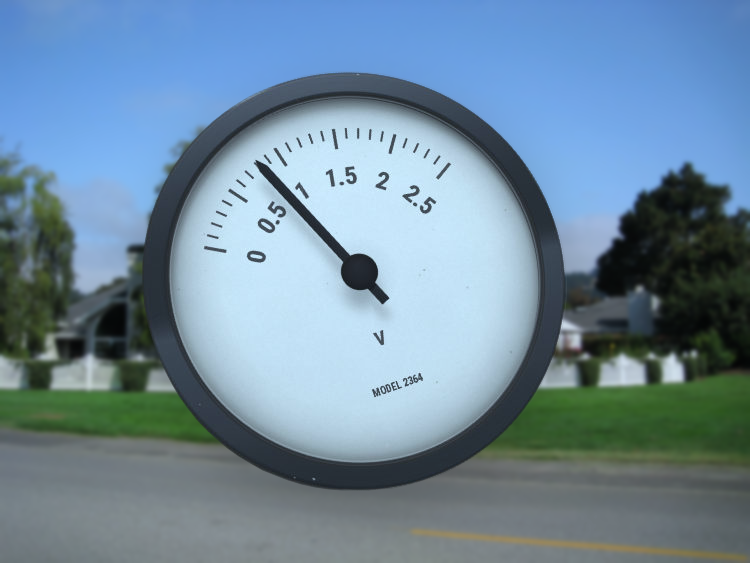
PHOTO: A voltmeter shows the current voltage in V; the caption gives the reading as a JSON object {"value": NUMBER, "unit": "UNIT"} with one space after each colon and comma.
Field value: {"value": 0.8, "unit": "V"}
